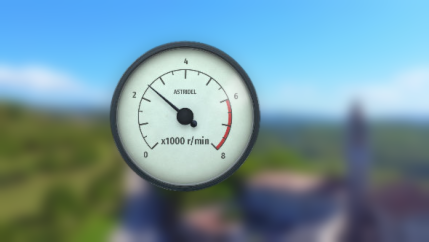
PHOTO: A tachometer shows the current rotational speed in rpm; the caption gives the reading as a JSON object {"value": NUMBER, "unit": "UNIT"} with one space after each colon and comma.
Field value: {"value": 2500, "unit": "rpm"}
